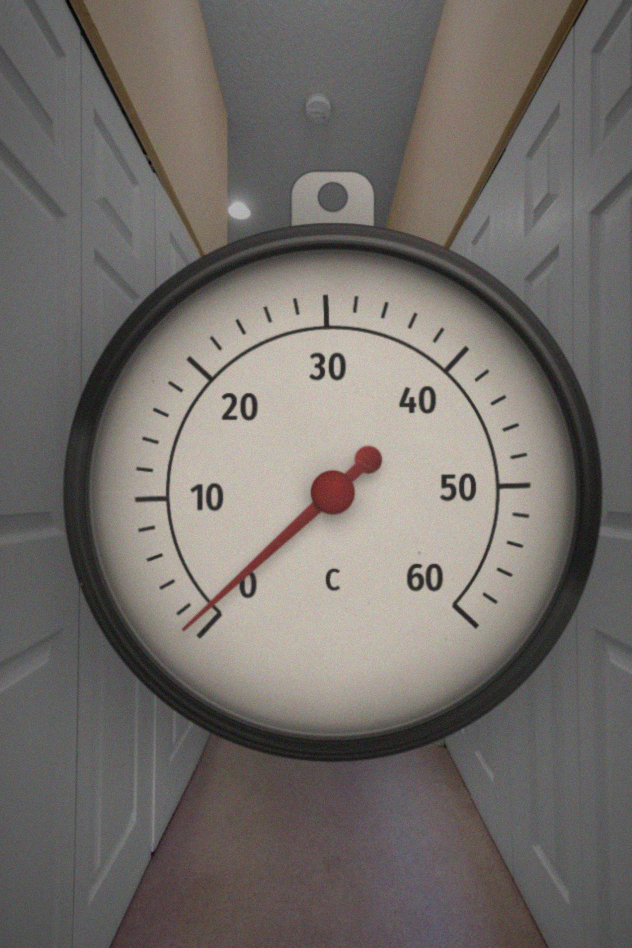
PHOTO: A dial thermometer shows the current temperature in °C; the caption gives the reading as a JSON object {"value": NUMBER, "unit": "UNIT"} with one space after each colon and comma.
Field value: {"value": 1, "unit": "°C"}
